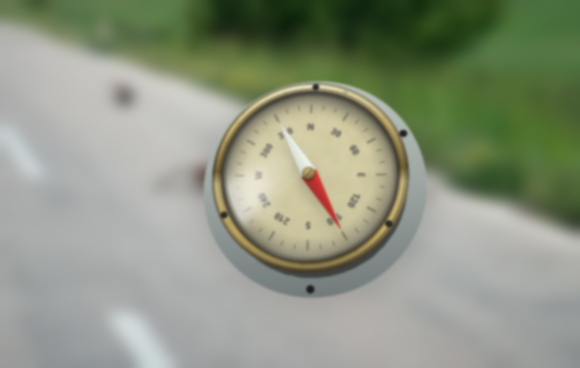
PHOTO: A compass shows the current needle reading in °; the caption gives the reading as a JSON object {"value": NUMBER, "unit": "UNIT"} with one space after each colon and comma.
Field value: {"value": 150, "unit": "°"}
